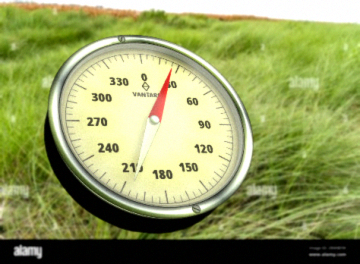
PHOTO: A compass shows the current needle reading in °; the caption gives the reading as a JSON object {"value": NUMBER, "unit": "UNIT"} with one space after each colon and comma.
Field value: {"value": 25, "unit": "°"}
